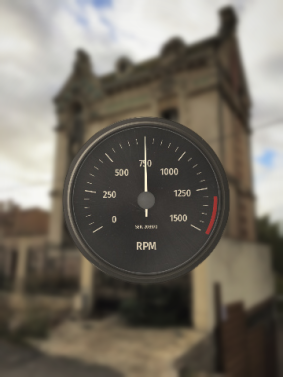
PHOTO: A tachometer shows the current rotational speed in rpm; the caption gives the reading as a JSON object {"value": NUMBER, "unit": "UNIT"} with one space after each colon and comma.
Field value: {"value": 750, "unit": "rpm"}
